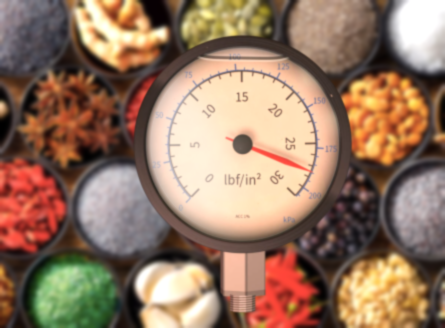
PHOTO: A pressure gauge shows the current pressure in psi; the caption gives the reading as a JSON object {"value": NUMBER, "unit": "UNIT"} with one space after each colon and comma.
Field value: {"value": 27.5, "unit": "psi"}
